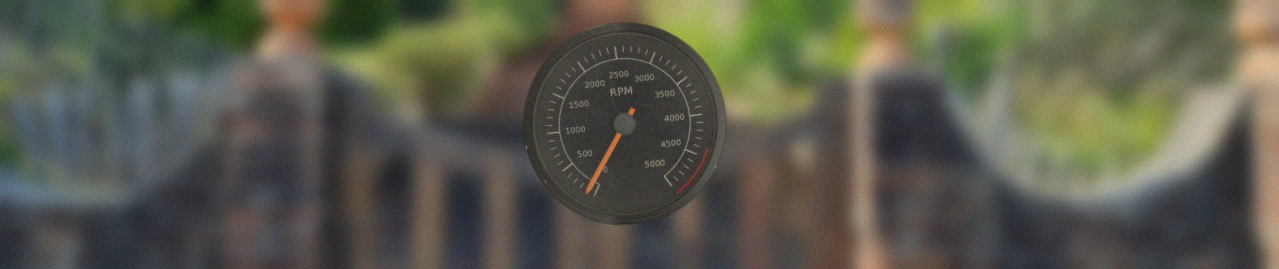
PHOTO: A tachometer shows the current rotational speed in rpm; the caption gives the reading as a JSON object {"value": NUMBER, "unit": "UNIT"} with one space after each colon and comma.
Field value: {"value": 100, "unit": "rpm"}
